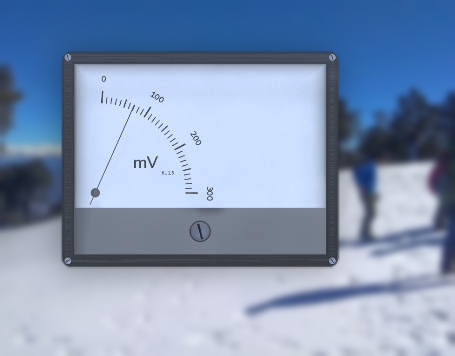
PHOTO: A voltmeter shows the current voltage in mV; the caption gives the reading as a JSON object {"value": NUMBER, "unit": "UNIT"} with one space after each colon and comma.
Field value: {"value": 70, "unit": "mV"}
